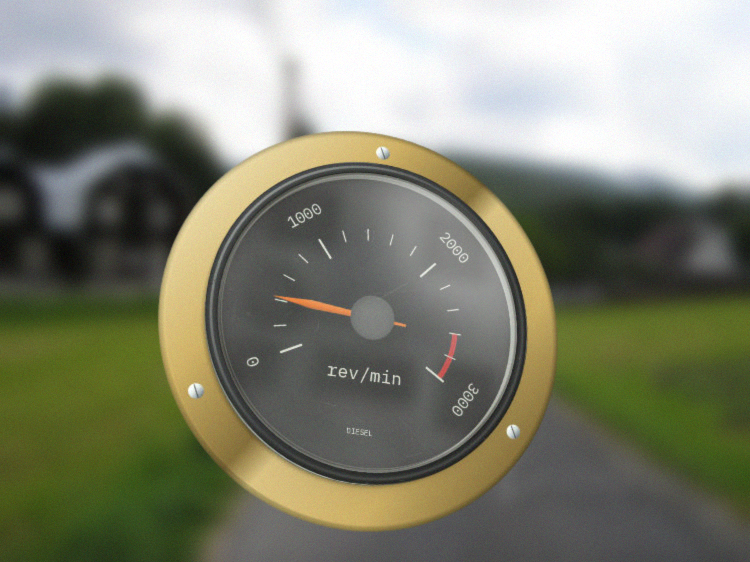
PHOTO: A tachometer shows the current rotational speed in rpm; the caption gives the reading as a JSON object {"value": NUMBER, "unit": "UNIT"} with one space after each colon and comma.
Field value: {"value": 400, "unit": "rpm"}
